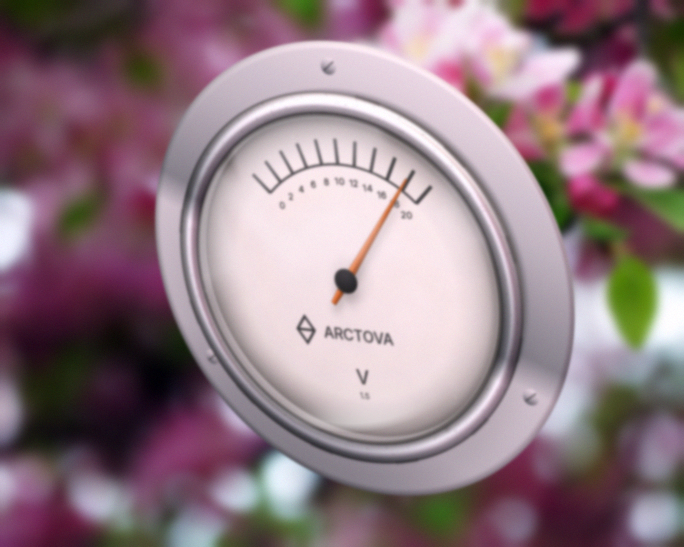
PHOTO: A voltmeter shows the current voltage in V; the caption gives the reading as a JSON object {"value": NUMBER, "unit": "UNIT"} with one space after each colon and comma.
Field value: {"value": 18, "unit": "V"}
